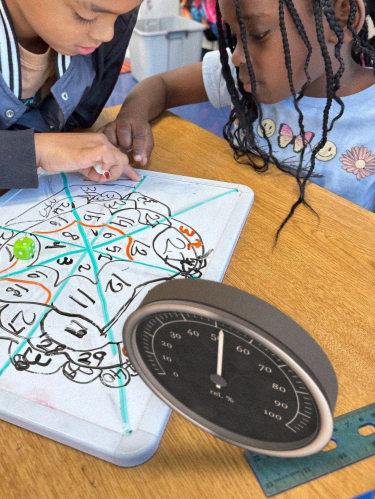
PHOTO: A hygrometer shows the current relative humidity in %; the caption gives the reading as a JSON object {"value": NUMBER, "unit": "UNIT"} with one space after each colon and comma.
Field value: {"value": 52, "unit": "%"}
